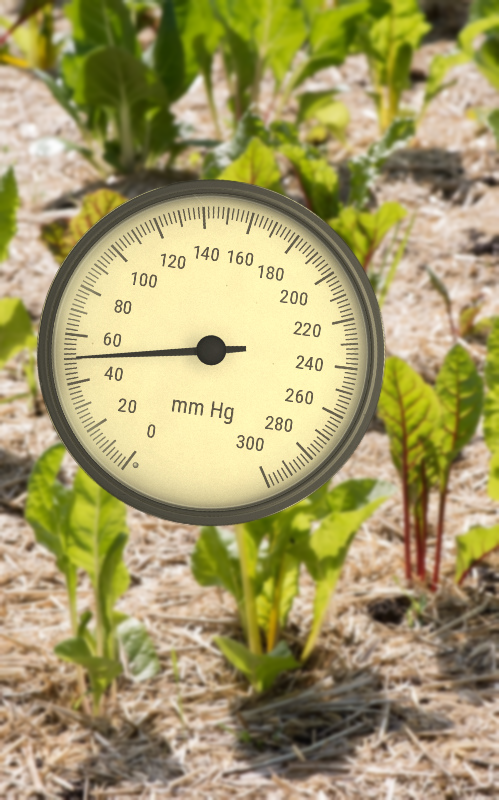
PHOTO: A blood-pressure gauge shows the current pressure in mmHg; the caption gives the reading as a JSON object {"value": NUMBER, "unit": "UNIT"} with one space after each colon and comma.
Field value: {"value": 50, "unit": "mmHg"}
